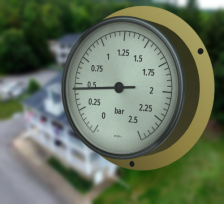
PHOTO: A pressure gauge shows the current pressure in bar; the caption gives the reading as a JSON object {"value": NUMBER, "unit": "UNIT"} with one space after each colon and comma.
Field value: {"value": 0.45, "unit": "bar"}
